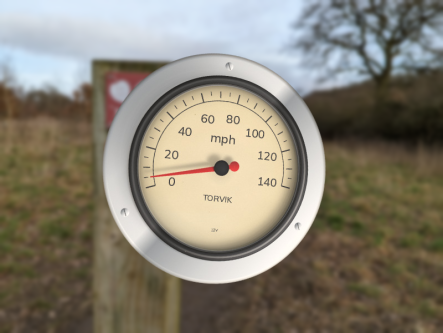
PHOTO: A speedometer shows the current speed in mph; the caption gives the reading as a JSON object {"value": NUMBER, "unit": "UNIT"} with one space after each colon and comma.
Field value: {"value": 5, "unit": "mph"}
